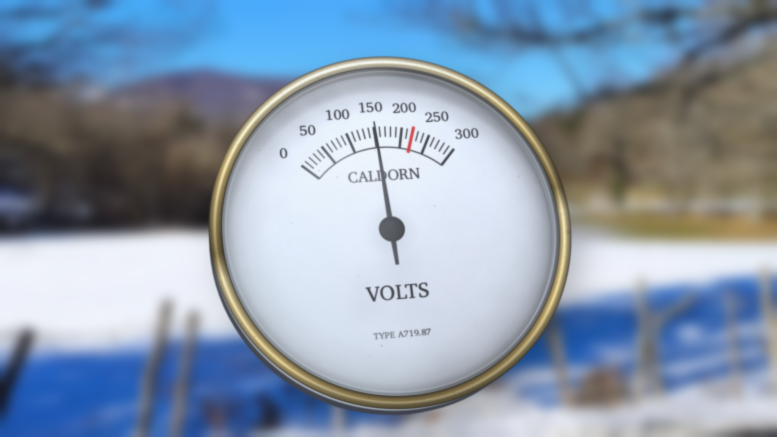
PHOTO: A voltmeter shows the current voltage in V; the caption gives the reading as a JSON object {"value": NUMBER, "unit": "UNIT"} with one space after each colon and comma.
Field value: {"value": 150, "unit": "V"}
